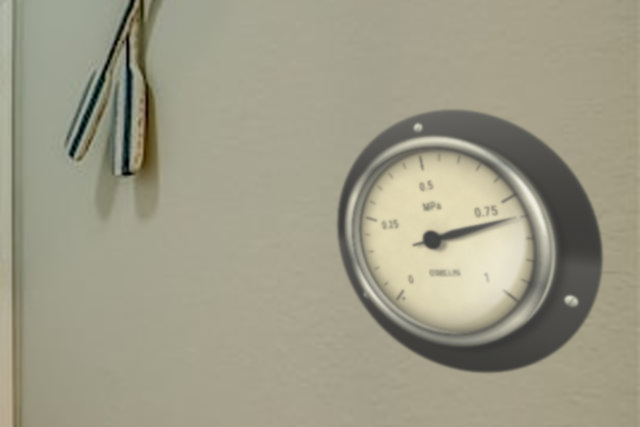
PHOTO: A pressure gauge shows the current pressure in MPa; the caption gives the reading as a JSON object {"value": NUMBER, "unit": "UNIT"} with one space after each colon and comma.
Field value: {"value": 0.8, "unit": "MPa"}
